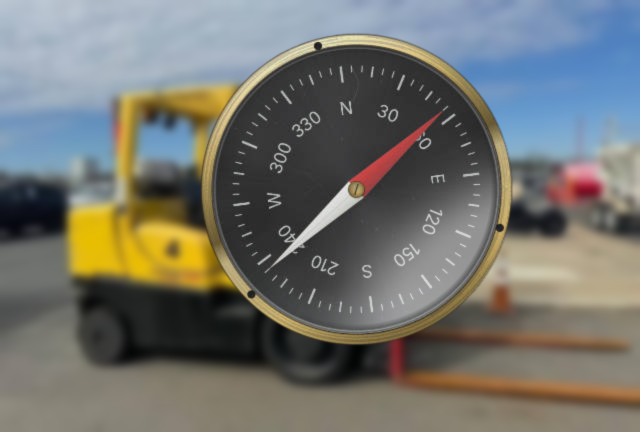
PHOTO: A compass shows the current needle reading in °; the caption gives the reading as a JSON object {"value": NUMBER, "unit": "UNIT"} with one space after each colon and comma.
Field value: {"value": 55, "unit": "°"}
